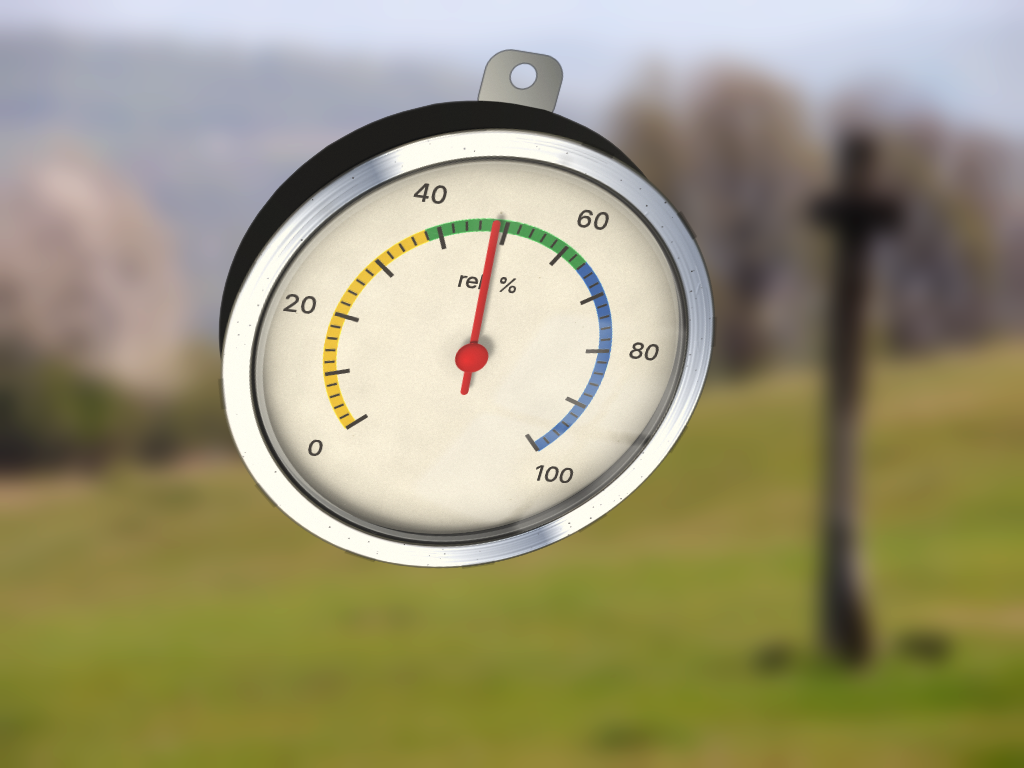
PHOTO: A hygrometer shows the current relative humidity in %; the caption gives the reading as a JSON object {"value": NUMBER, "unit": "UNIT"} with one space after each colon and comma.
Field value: {"value": 48, "unit": "%"}
